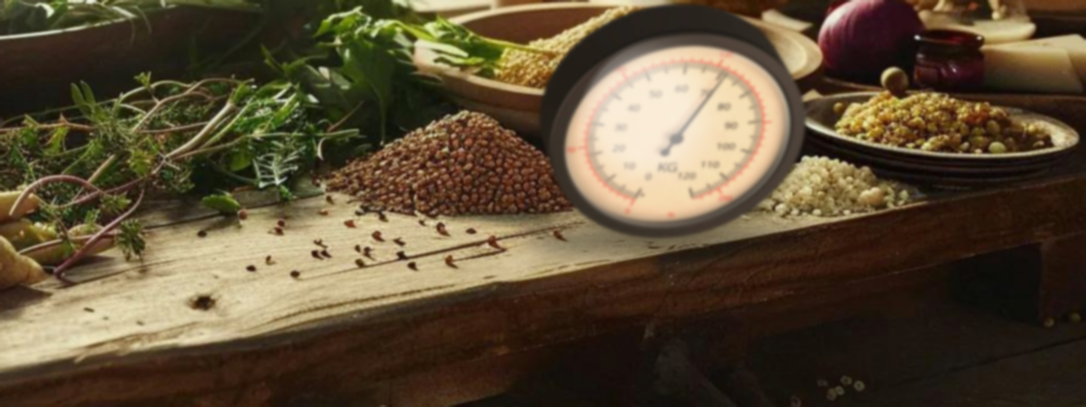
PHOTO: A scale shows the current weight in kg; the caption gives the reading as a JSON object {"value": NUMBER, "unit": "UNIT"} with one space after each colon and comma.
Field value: {"value": 70, "unit": "kg"}
